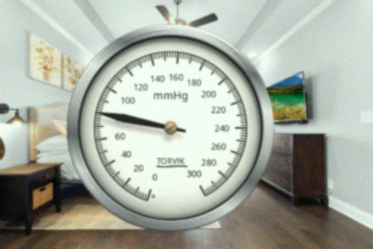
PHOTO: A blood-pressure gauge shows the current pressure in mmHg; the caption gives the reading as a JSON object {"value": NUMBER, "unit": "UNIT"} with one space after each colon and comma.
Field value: {"value": 80, "unit": "mmHg"}
